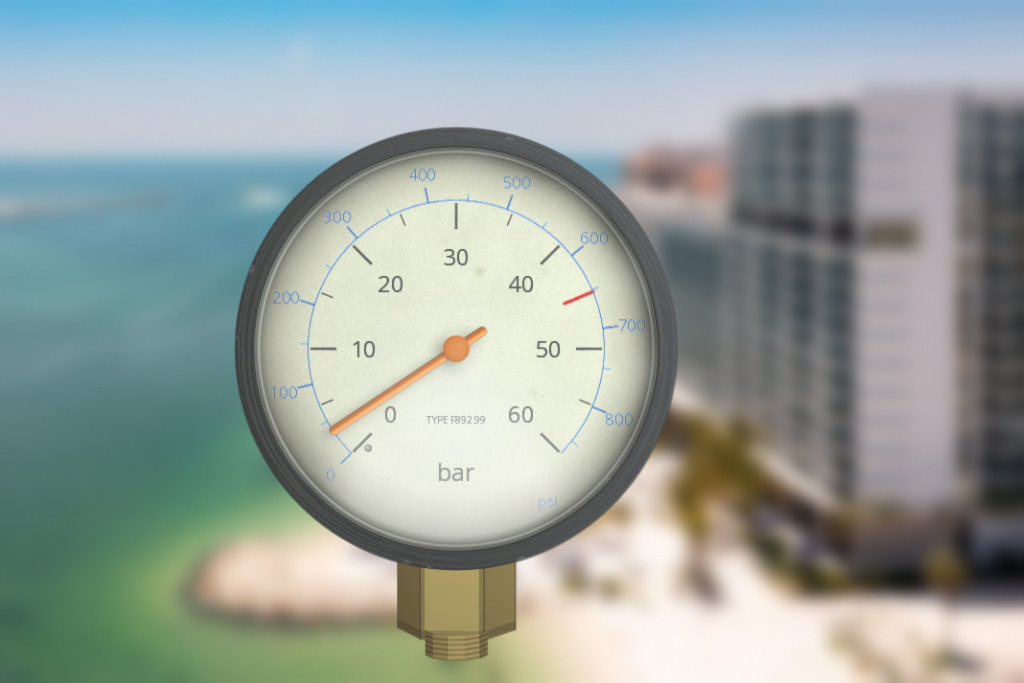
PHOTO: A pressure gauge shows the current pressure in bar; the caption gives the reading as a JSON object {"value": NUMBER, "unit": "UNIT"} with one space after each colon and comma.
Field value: {"value": 2.5, "unit": "bar"}
